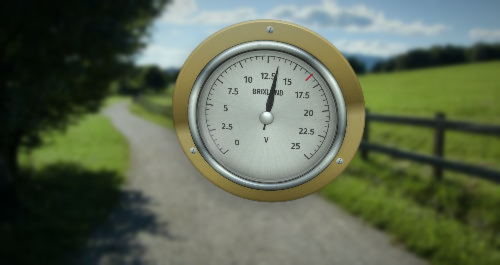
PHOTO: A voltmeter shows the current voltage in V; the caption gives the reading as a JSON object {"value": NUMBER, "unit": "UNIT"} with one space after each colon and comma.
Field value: {"value": 13.5, "unit": "V"}
